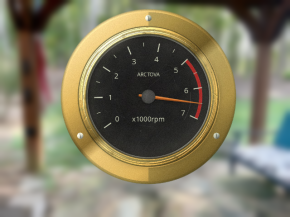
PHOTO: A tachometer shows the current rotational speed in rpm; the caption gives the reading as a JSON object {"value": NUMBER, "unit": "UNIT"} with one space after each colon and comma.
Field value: {"value": 6500, "unit": "rpm"}
